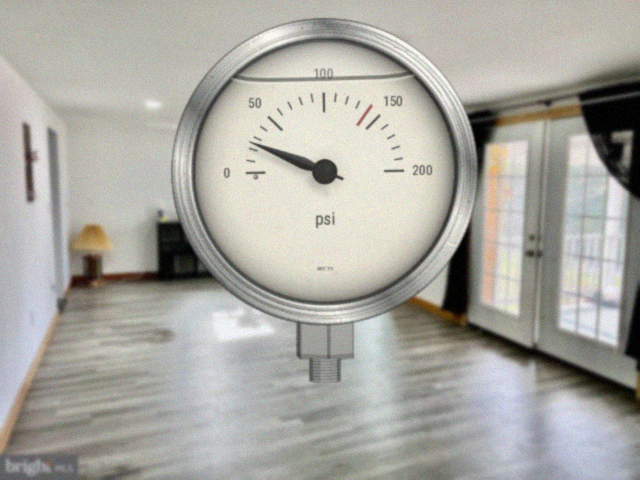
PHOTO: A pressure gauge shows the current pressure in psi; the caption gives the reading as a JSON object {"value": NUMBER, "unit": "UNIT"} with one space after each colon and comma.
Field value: {"value": 25, "unit": "psi"}
